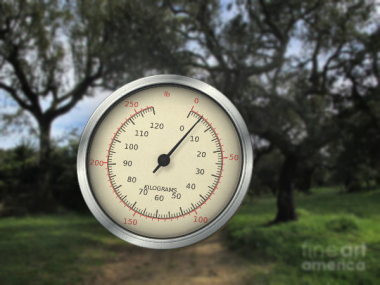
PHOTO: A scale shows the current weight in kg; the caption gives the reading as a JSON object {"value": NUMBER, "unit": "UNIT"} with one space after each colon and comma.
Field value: {"value": 5, "unit": "kg"}
